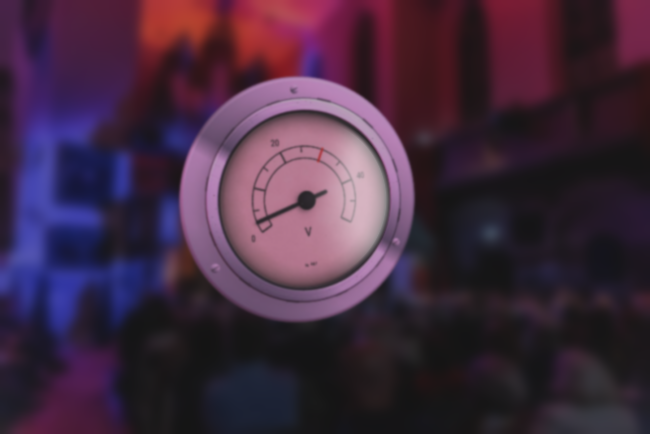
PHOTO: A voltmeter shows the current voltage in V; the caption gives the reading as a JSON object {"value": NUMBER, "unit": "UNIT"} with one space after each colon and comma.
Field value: {"value": 2.5, "unit": "V"}
